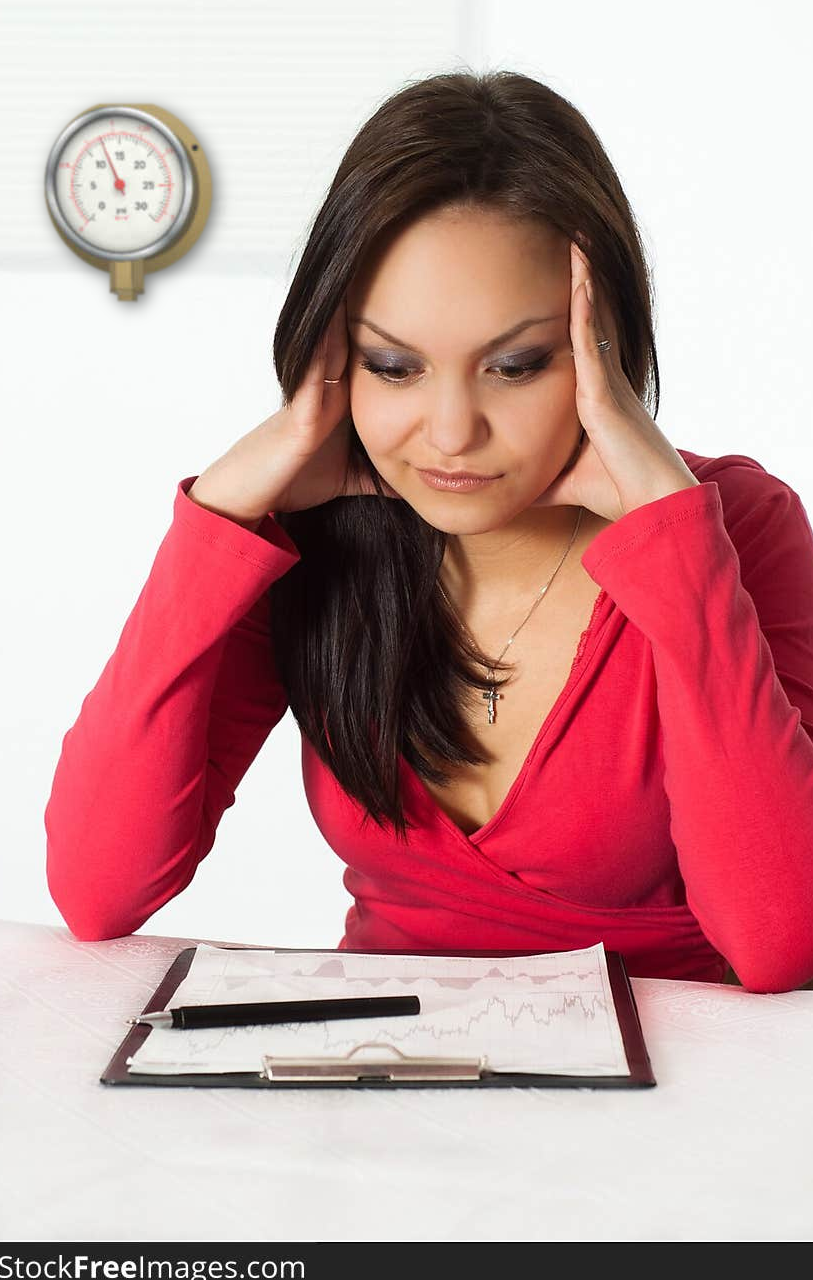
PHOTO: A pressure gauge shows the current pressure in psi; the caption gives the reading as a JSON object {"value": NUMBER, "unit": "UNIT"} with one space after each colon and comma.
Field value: {"value": 12.5, "unit": "psi"}
